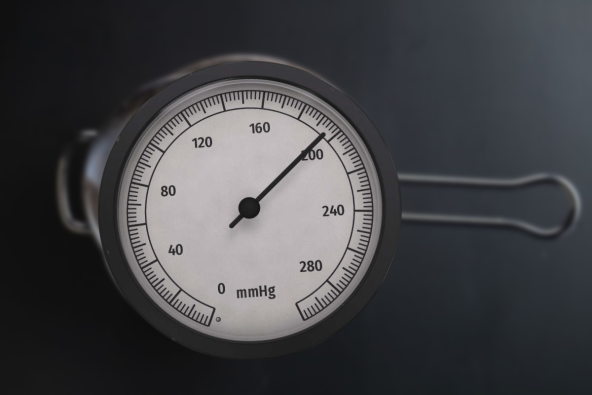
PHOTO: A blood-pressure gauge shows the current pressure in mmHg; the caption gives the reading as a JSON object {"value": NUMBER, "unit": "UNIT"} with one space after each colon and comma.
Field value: {"value": 196, "unit": "mmHg"}
